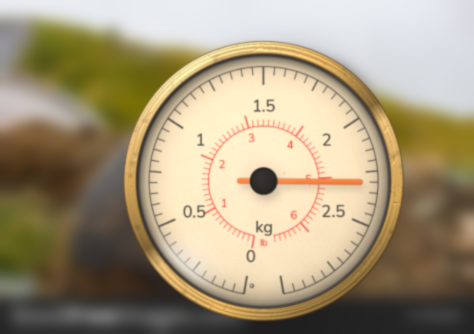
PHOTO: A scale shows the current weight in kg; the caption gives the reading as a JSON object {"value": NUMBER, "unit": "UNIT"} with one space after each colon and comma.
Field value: {"value": 2.3, "unit": "kg"}
